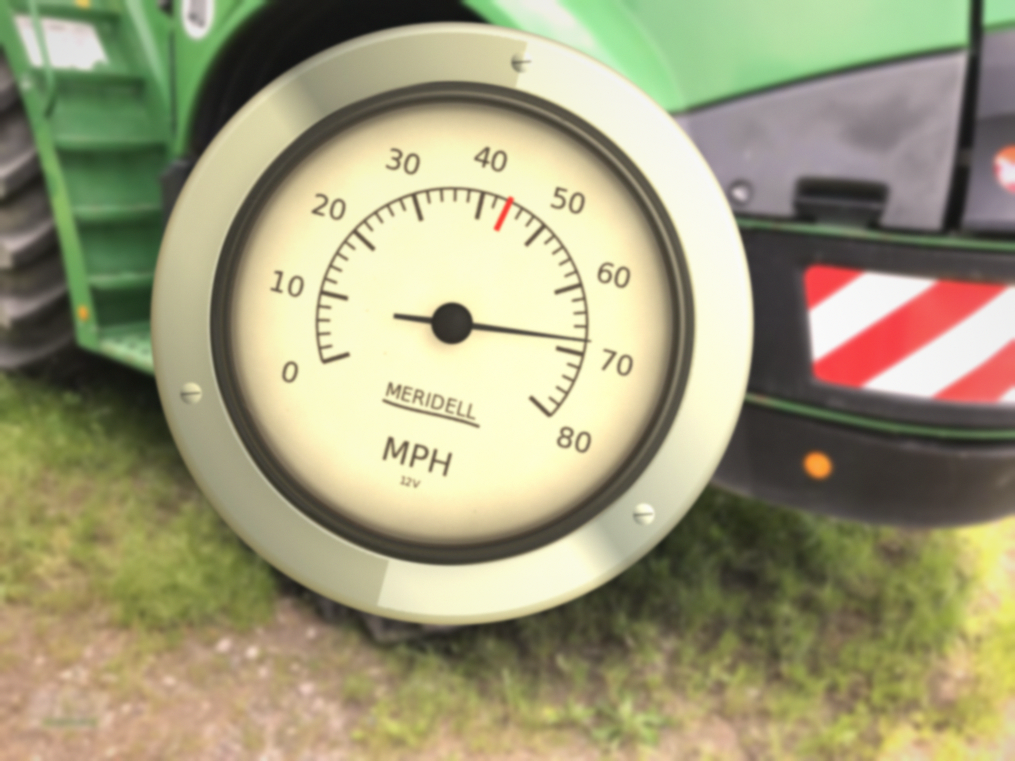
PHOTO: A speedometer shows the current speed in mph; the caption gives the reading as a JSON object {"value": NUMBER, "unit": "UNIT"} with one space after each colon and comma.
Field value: {"value": 68, "unit": "mph"}
